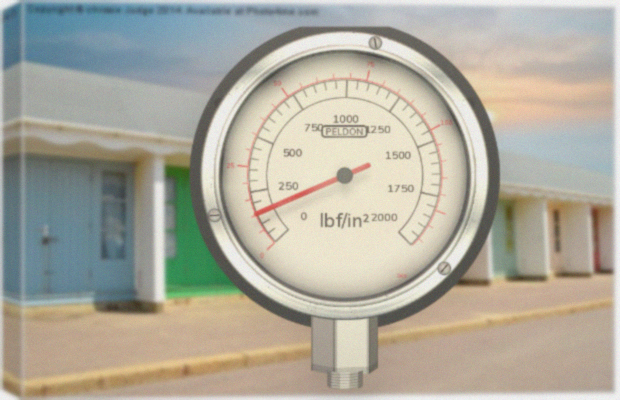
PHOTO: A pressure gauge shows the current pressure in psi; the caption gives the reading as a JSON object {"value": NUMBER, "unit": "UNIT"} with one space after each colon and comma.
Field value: {"value": 150, "unit": "psi"}
